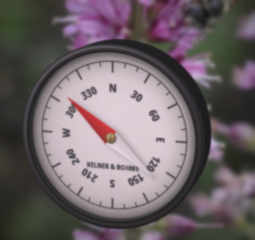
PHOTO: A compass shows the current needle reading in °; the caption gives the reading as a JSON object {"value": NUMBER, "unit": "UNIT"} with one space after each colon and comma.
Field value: {"value": 310, "unit": "°"}
